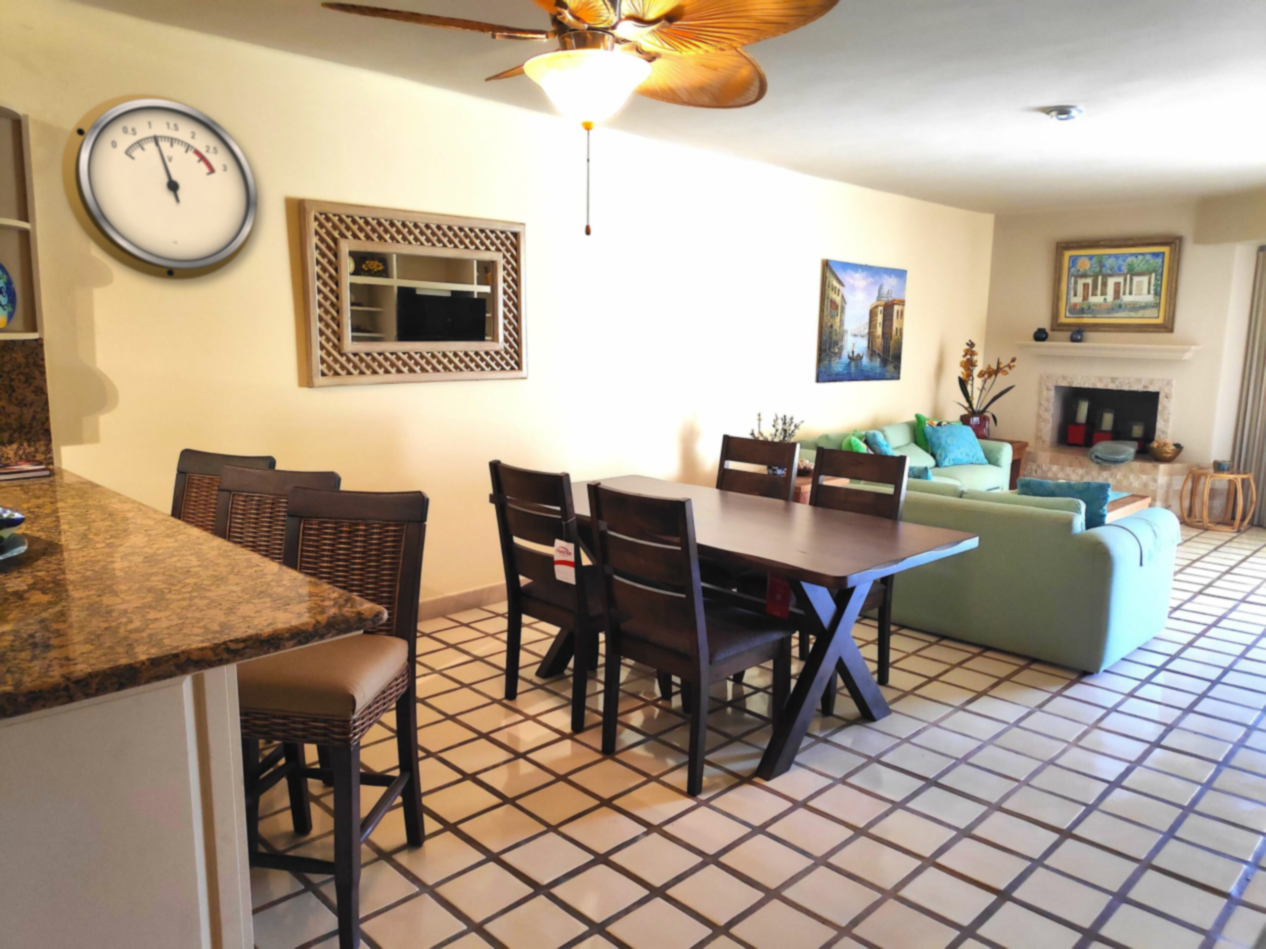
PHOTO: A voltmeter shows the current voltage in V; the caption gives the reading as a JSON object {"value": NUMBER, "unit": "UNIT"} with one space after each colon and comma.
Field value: {"value": 1, "unit": "V"}
